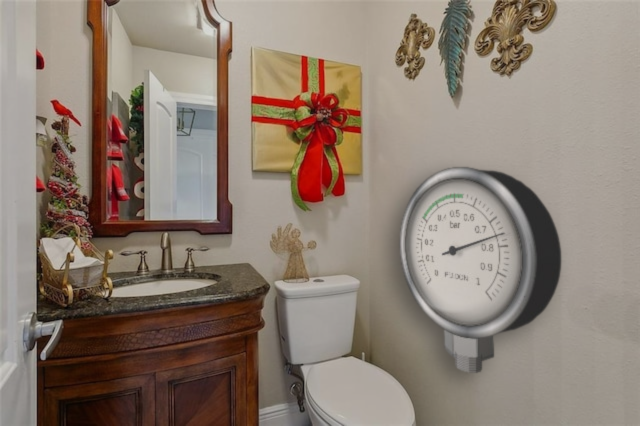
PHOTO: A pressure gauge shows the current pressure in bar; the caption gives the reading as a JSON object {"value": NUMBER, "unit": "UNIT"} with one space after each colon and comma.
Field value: {"value": 0.76, "unit": "bar"}
